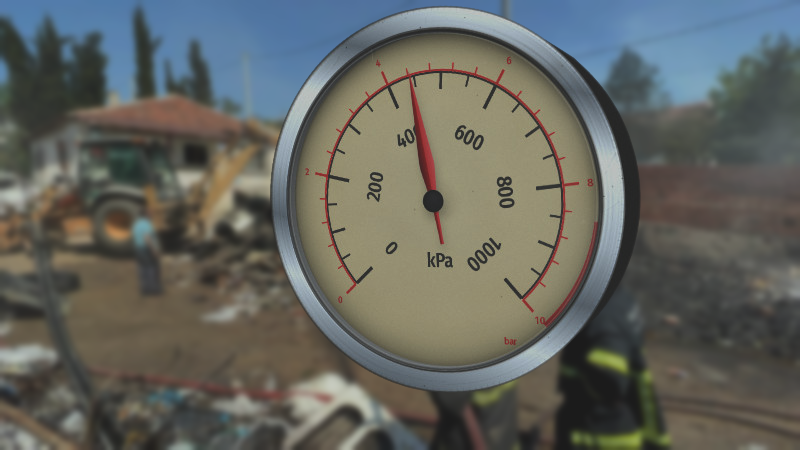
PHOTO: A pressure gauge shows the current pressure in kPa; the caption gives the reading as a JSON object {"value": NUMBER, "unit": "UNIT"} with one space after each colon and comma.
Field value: {"value": 450, "unit": "kPa"}
